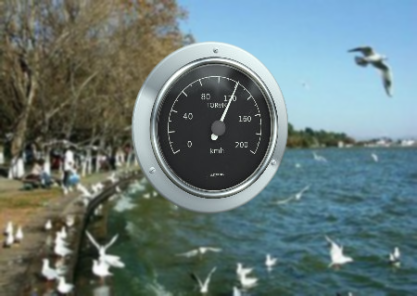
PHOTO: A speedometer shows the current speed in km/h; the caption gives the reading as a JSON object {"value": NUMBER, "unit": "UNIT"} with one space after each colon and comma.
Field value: {"value": 120, "unit": "km/h"}
